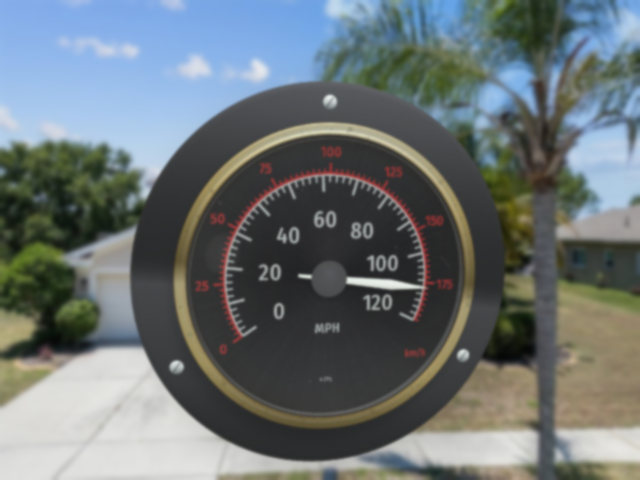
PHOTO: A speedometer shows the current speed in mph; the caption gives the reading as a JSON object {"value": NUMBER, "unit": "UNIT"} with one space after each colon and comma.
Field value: {"value": 110, "unit": "mph"}
